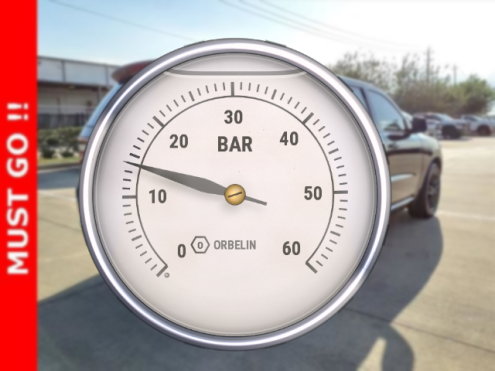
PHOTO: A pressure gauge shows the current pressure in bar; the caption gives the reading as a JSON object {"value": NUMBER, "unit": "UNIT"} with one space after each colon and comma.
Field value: {"value": 14, "unit": "bar"}
